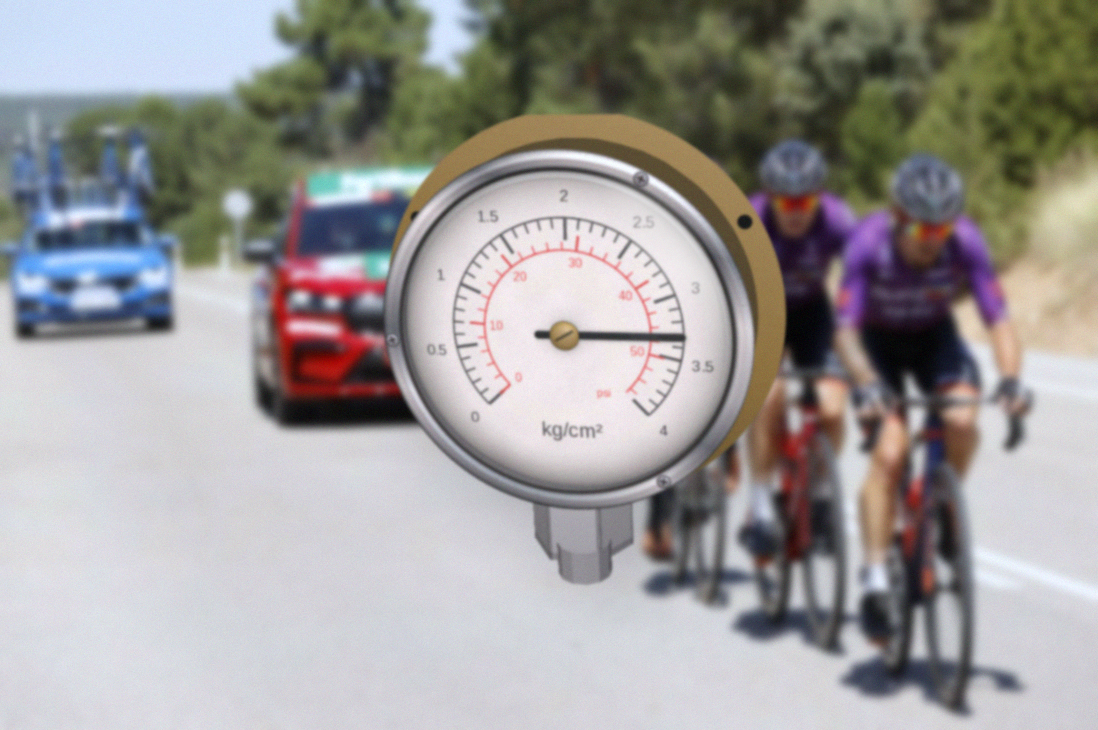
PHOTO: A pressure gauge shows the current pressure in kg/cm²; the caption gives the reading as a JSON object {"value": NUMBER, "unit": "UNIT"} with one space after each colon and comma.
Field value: {"value": 3.3, "unit": "kg/cm²"}
